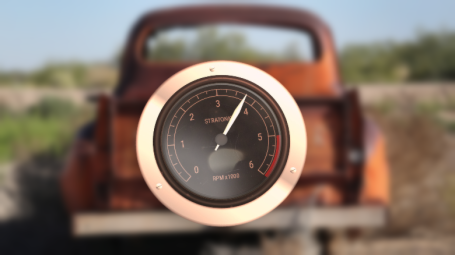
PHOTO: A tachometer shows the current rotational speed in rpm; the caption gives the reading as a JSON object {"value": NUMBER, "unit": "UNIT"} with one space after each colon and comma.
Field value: {"value": 3750, "unit": "rpm"}
